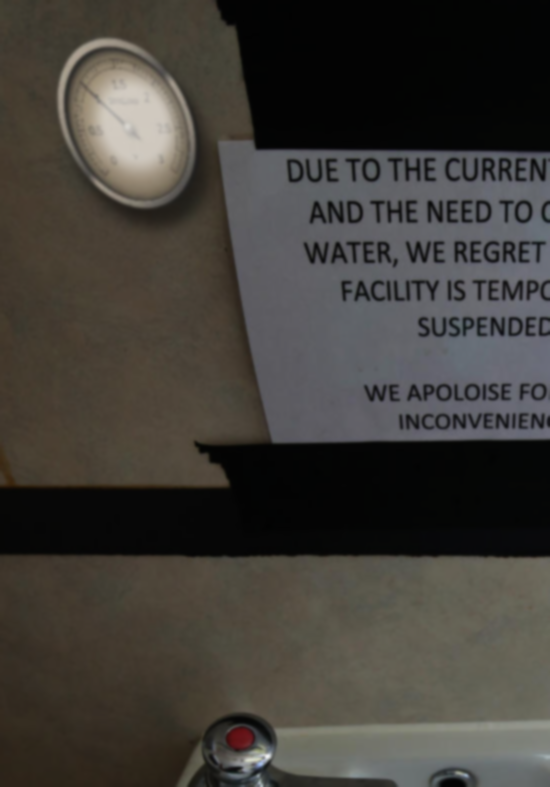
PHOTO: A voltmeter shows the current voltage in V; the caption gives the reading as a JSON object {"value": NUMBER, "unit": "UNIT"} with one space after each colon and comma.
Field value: {"value": 1, "unit": "V"}
